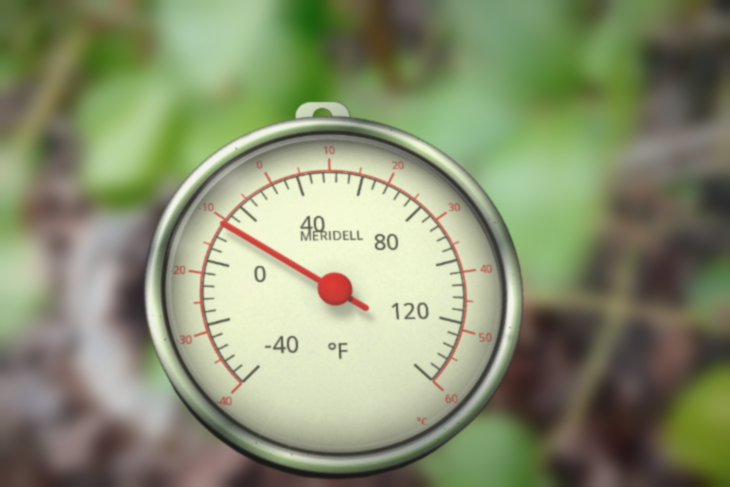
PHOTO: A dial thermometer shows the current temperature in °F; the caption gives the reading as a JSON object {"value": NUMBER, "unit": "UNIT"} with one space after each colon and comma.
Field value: {"value": 12, "unit": "°F"}
